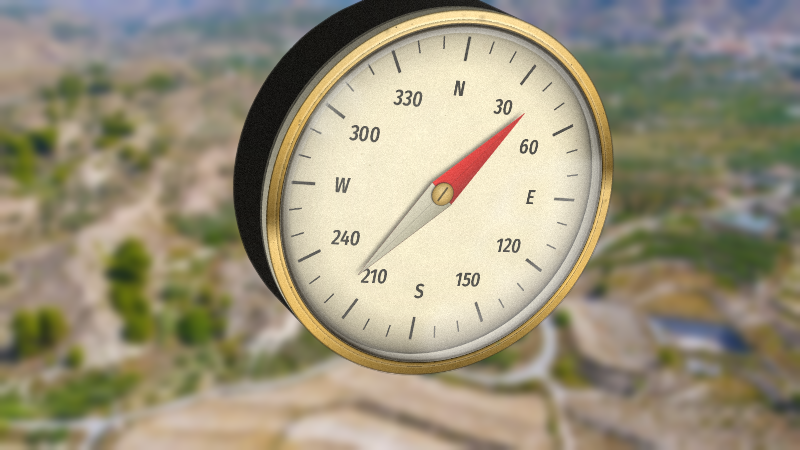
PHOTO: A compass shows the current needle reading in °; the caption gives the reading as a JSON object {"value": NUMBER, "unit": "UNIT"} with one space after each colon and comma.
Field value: {"value": 40, "unit": "°"}
